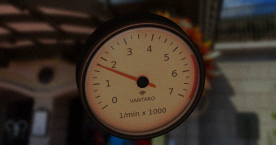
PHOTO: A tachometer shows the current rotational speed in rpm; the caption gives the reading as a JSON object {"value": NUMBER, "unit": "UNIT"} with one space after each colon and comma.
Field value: {"value": 1750, "unit": "rpm"}
